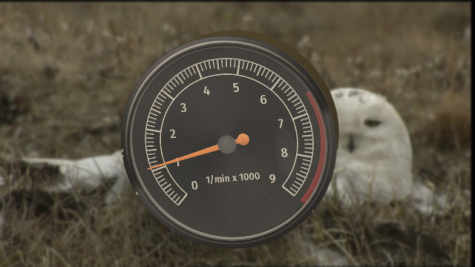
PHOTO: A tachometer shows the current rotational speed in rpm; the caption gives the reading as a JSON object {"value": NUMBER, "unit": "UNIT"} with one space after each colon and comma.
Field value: {"value": 1100, "unit": "rpm"}
